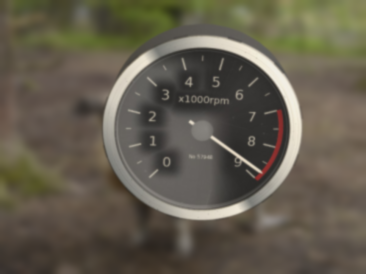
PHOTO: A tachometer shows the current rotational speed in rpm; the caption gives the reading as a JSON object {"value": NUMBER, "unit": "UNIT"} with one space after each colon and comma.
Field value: {"value": 8750, "unit": "rpm"}
